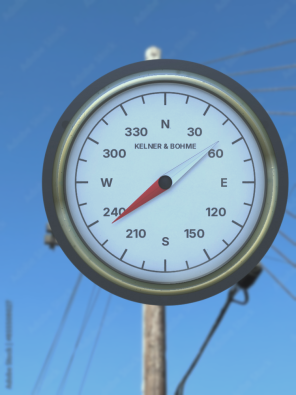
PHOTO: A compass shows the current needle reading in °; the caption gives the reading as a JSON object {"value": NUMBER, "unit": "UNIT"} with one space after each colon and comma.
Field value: {"value": 232.5, "unit": "°"}
